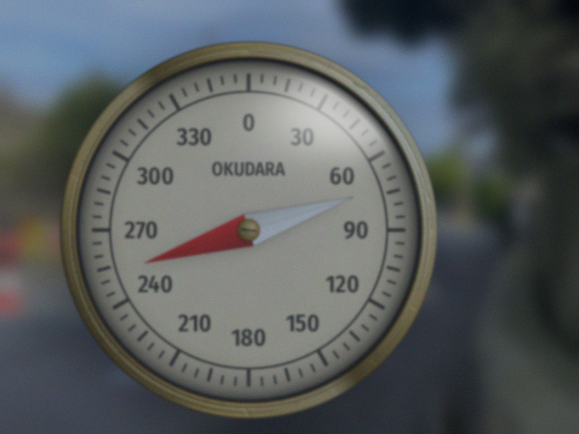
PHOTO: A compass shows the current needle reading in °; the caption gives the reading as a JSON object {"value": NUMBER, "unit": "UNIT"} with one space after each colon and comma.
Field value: {"value": 252.5, "unit": "°"}
